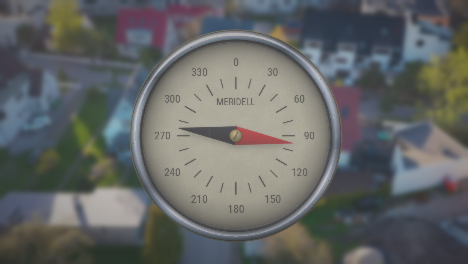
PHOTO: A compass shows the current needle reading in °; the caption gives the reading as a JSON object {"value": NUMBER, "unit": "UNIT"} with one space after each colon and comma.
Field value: {"value": 97.5, "unit": "°"}
